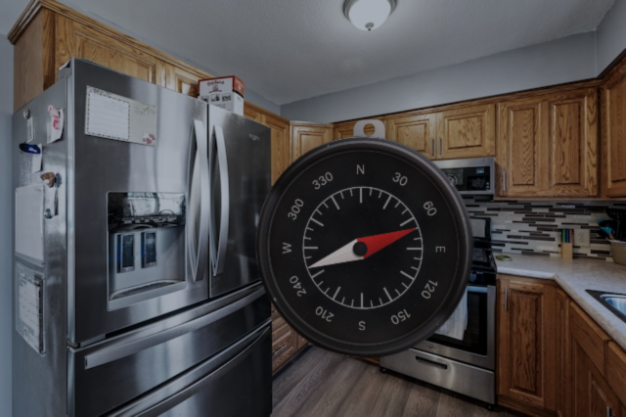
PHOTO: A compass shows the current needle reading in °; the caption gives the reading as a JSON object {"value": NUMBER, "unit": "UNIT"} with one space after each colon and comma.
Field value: {"value": 70, "unit": "°"}
